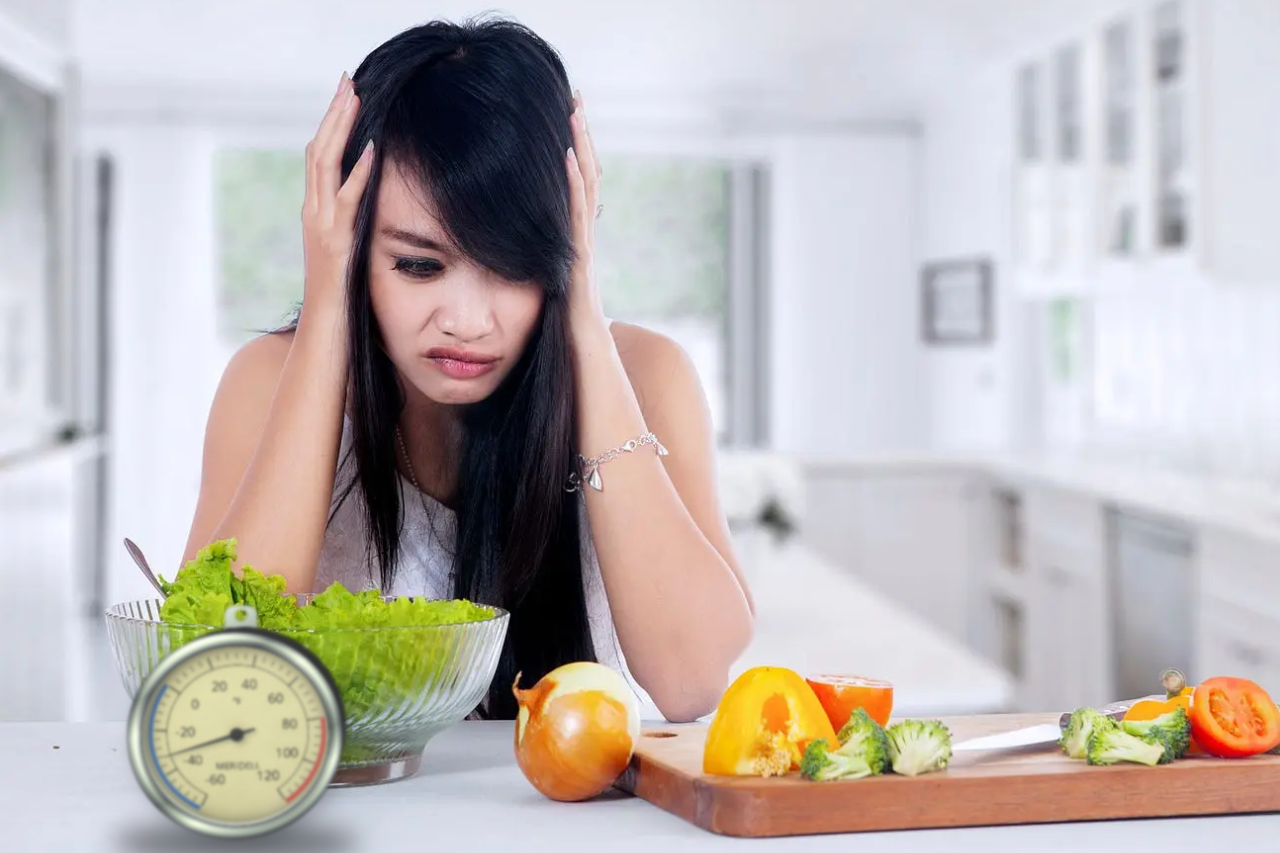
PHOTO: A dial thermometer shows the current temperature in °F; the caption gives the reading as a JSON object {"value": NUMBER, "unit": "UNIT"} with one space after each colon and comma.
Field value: {"value": -32, "unit": "°F"}
